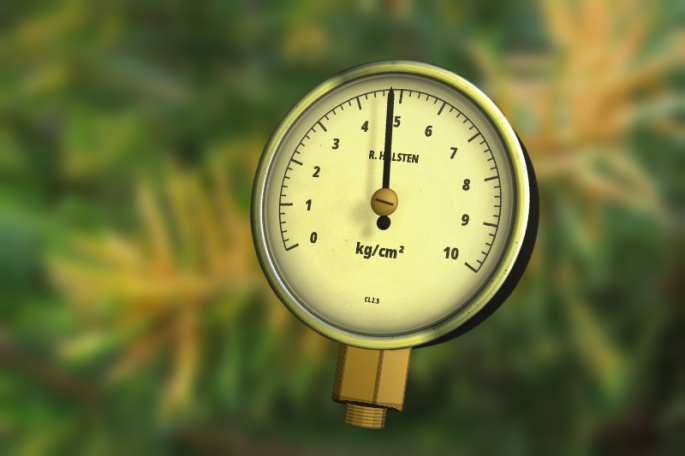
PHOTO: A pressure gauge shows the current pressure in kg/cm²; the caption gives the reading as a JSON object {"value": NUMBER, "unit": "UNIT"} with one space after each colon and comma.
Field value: {"value": 4.8, "unit": "kg/cm²"}
